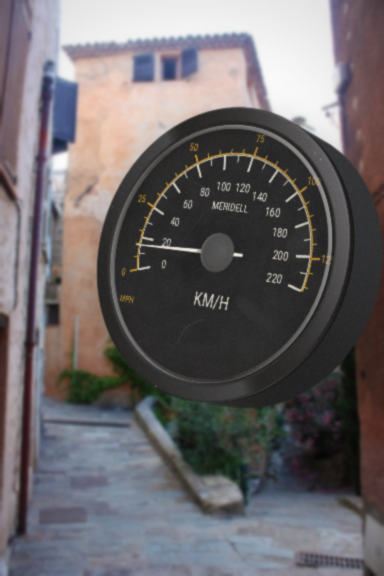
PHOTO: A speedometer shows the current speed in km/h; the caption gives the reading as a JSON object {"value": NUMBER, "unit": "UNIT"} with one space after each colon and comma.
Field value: {"value": 15, "unit": "km/h"}
